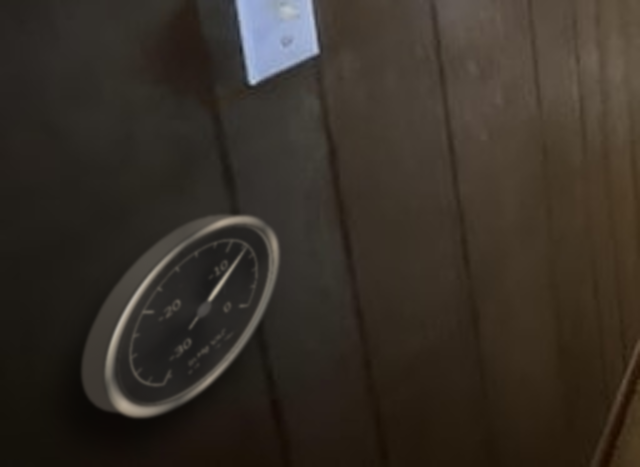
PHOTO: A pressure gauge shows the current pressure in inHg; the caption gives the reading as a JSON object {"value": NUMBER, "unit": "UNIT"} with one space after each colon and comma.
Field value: {"value": -8, "unit": "inHg"}
